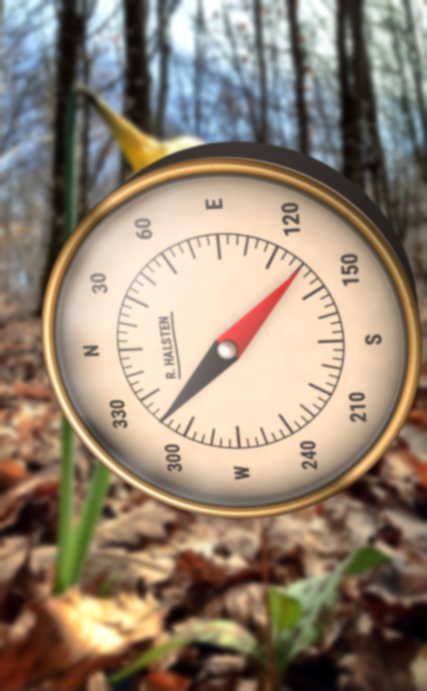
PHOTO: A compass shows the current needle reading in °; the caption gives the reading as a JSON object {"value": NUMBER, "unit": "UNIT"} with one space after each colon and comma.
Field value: {"value": 135, "unit": "°"}
